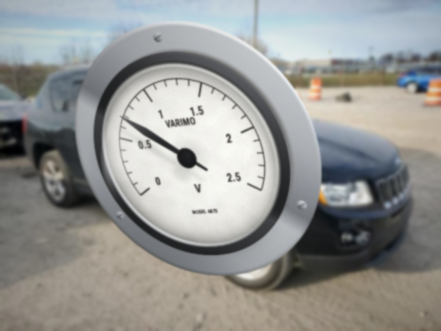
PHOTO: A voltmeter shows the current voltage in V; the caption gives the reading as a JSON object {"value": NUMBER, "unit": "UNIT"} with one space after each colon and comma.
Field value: {"value": 0.7, "unit": "V"}
